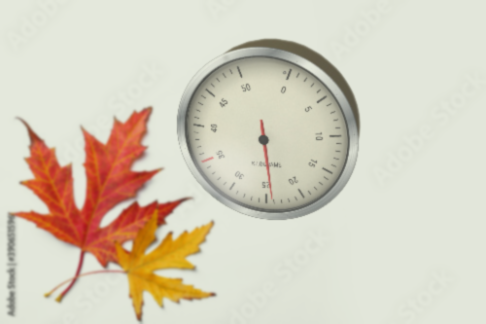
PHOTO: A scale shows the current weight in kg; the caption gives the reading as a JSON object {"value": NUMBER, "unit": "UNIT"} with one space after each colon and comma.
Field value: {"value": 24, "unit": "kg"}
